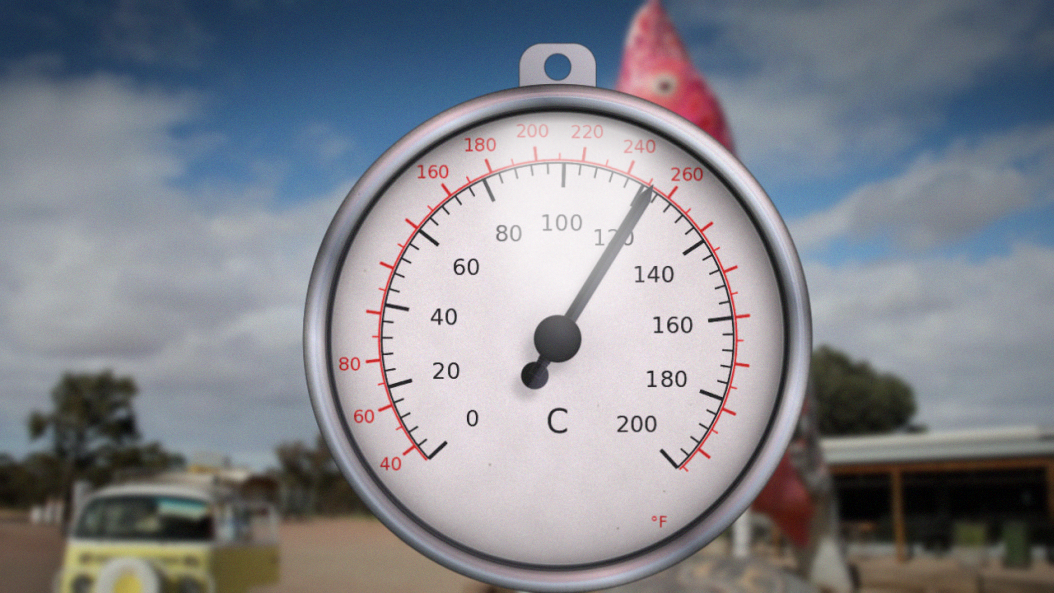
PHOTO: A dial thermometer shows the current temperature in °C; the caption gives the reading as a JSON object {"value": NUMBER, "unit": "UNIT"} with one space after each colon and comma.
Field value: {"value": 122, "unit": "°C"}
